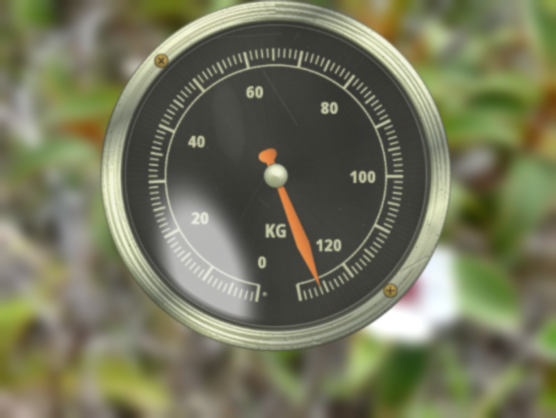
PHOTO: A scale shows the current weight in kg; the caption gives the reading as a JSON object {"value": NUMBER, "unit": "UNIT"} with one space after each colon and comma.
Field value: {"value": 126, "unit": "kg"}
